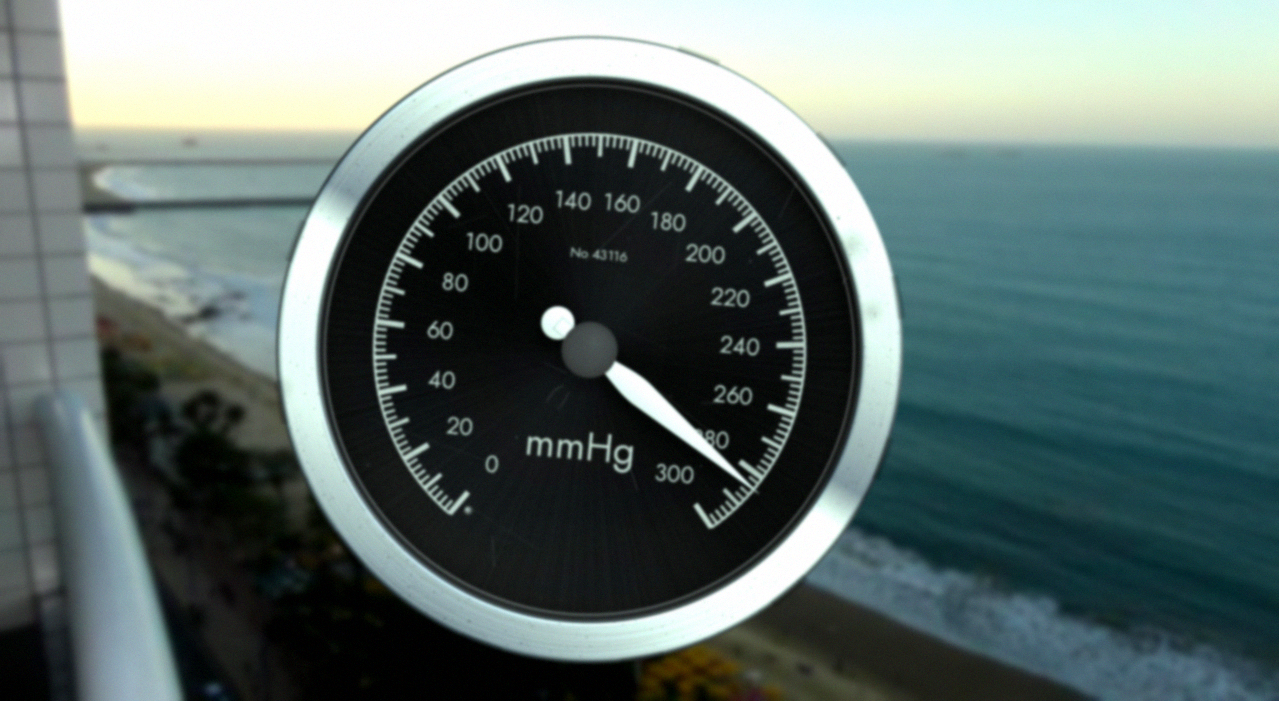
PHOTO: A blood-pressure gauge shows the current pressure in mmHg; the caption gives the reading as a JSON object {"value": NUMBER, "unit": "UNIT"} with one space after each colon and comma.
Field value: {"value": 284, "unit": "mmHg"}
